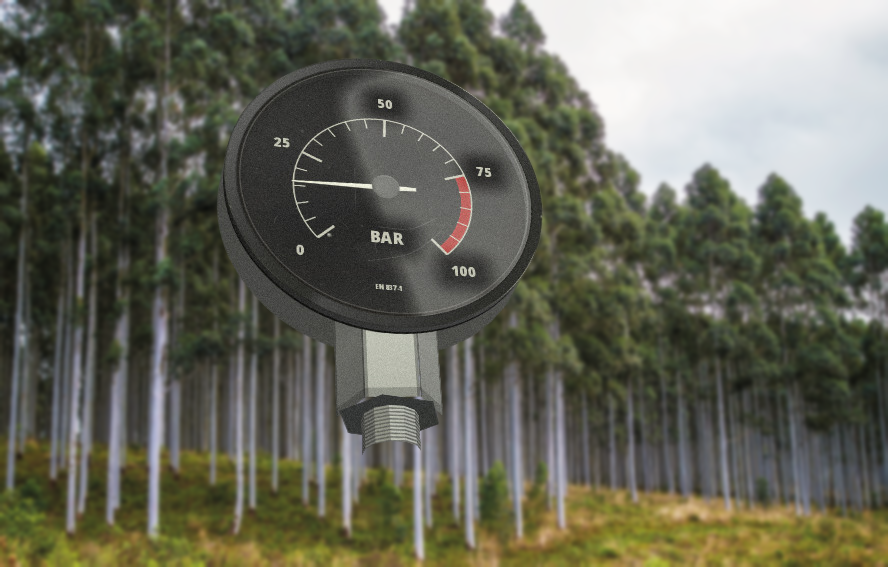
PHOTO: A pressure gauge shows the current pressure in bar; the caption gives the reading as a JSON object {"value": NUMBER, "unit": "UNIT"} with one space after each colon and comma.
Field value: {"value": 15, "unit": "bar"}
